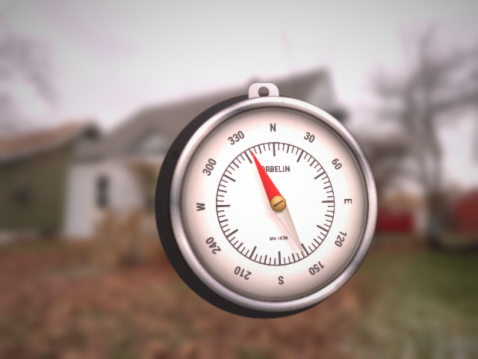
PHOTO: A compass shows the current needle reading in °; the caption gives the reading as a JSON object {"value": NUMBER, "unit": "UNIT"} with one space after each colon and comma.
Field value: {"value": 335, "unit": "°"}
